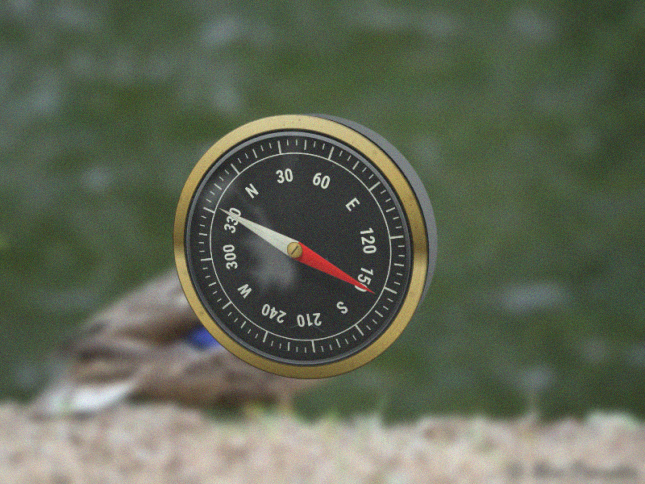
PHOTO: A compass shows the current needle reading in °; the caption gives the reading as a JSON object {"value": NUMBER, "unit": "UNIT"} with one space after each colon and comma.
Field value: {"value": 155, "unit": "°"}
